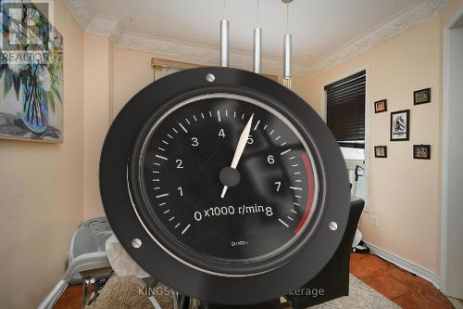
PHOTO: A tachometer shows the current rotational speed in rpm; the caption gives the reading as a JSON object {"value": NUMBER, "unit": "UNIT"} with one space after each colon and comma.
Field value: {"value": 4800, "unit": "rpm"}
